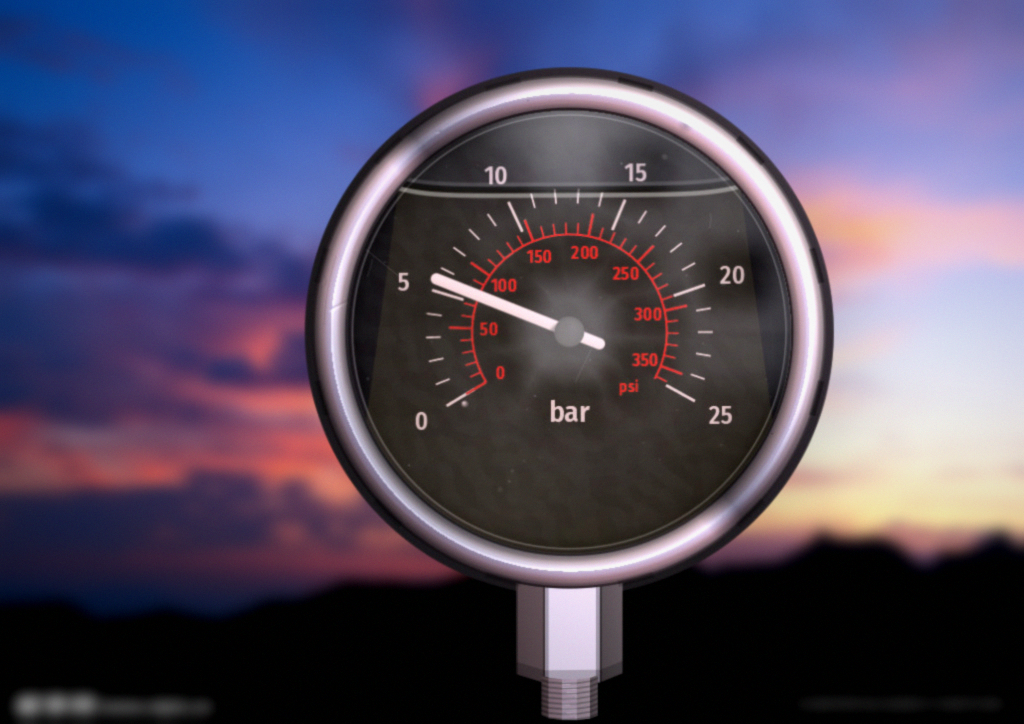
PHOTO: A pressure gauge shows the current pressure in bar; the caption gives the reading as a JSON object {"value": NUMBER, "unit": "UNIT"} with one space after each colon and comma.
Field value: {"value": 5.5, "unit": "bar"}
